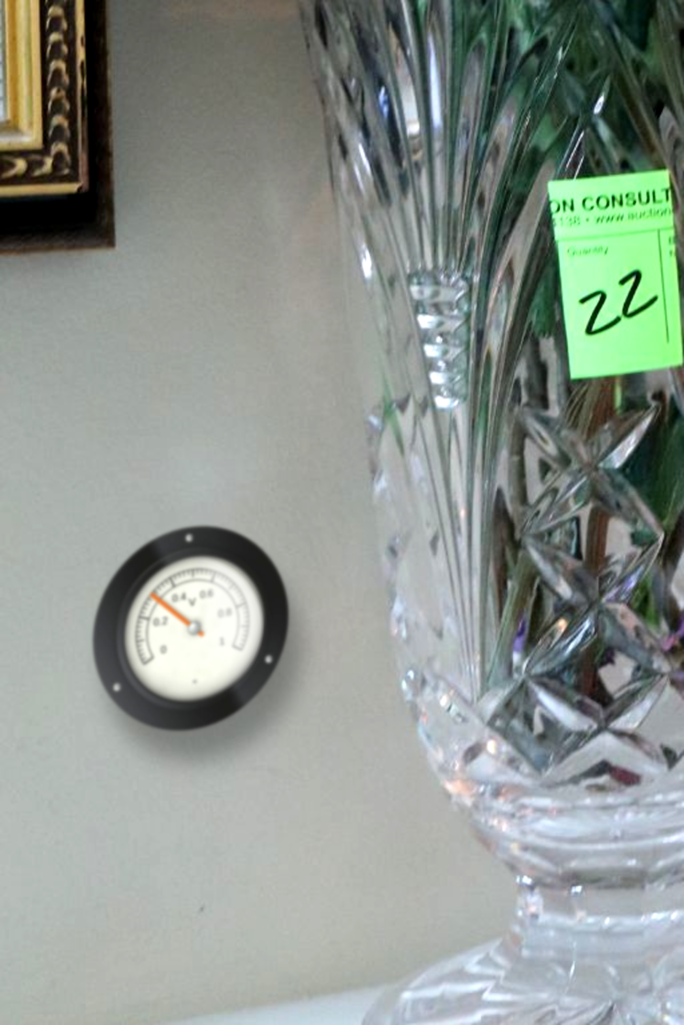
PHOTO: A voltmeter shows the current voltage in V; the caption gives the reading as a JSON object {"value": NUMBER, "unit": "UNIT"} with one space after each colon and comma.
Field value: {"value": 0.3, "unit": "V"}
